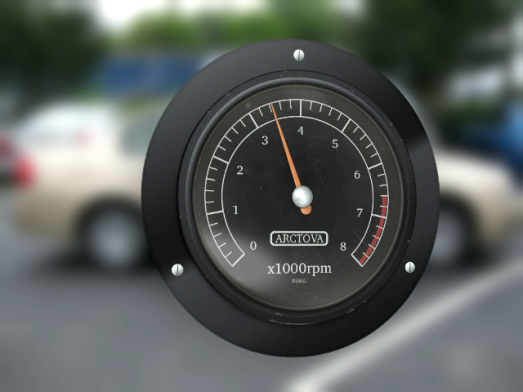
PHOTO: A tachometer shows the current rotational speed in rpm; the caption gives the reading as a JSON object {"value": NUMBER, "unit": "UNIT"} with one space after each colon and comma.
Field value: {"value": 3400, "unit": "rpm"}
